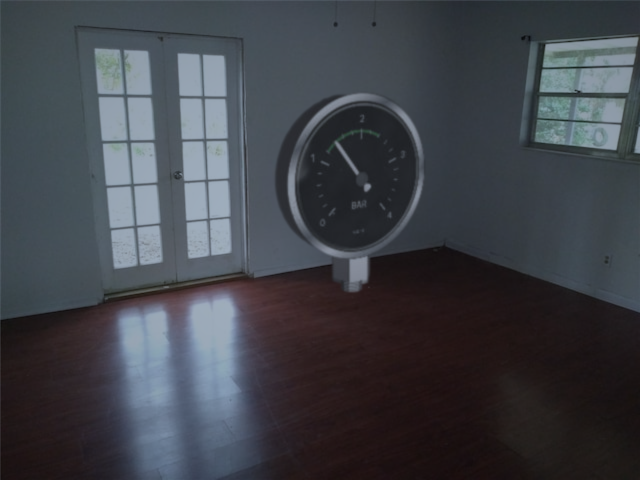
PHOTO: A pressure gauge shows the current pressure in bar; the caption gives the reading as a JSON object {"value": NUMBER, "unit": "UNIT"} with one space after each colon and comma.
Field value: {"value": 1.4, "unit": "bar"}
